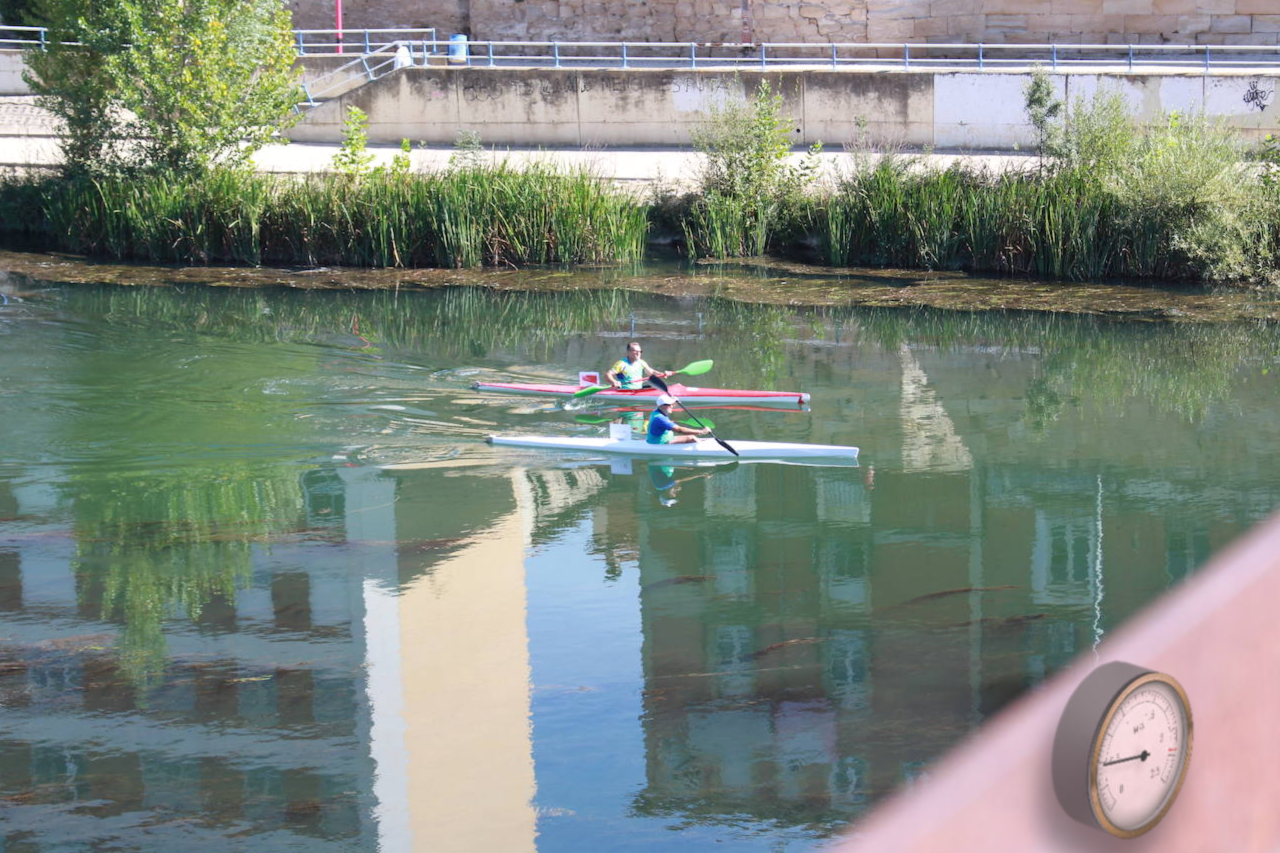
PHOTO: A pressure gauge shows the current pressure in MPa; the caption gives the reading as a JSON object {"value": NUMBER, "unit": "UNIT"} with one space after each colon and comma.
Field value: {"value": 0.5, "unit": "MPa"}
